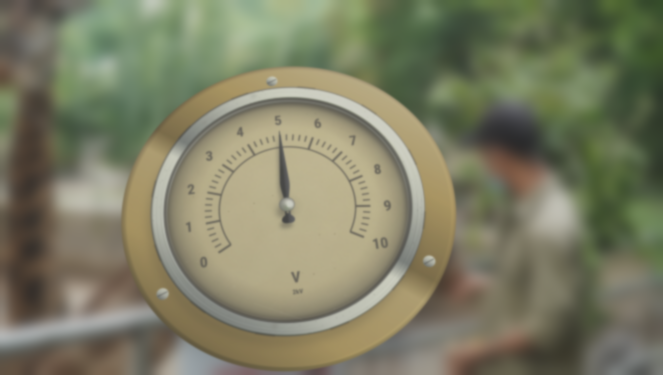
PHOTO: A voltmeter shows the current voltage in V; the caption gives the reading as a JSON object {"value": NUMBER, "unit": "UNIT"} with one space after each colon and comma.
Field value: {"value": 5, "unit": "V"}
